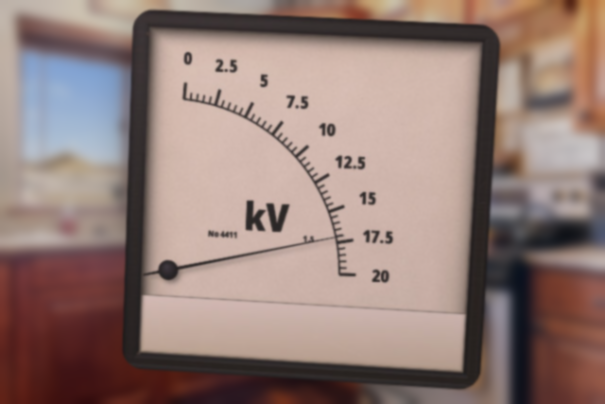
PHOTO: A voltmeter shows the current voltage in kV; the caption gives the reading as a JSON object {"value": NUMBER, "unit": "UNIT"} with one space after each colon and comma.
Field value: {"value": 17, "unit": "kV"}
